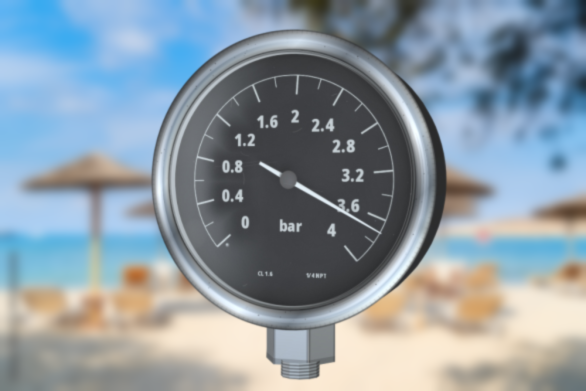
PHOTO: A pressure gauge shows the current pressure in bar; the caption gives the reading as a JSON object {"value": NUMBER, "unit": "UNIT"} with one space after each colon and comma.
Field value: {"value": 3.7, "unit": "bar"}
